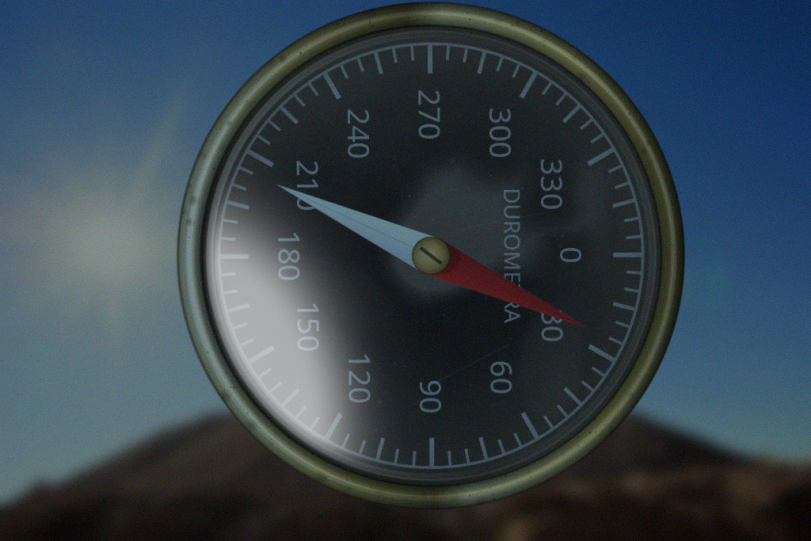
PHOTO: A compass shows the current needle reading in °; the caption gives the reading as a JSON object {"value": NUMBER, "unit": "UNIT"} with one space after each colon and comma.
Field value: {"value": 25, "unit": "°"}
